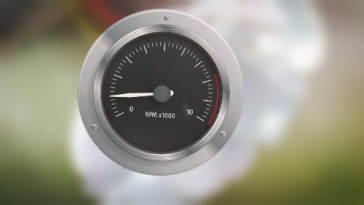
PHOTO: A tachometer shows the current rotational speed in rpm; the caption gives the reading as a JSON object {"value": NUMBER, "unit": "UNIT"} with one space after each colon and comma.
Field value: {"value": 1000, "unit": "rpm"}
